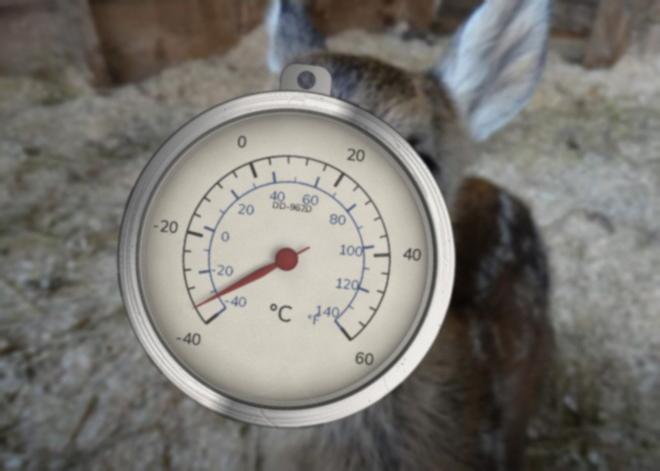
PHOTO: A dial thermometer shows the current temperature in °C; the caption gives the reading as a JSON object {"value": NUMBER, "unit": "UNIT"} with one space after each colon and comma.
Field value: {"value": -36, "unit": "°C"}
